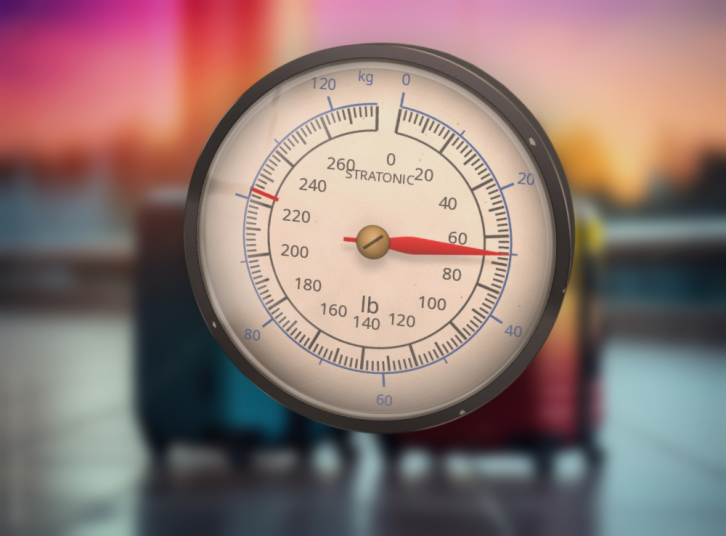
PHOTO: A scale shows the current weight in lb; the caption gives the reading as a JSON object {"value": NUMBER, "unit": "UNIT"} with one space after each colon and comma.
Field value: {"value": 66, "unit": "lb"}
